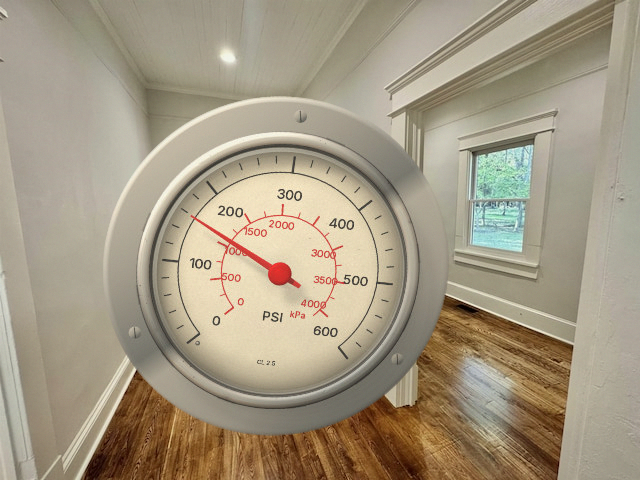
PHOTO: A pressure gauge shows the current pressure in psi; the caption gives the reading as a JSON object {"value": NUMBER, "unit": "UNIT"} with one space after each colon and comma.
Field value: {"value": 160, "unit": "psi"}
